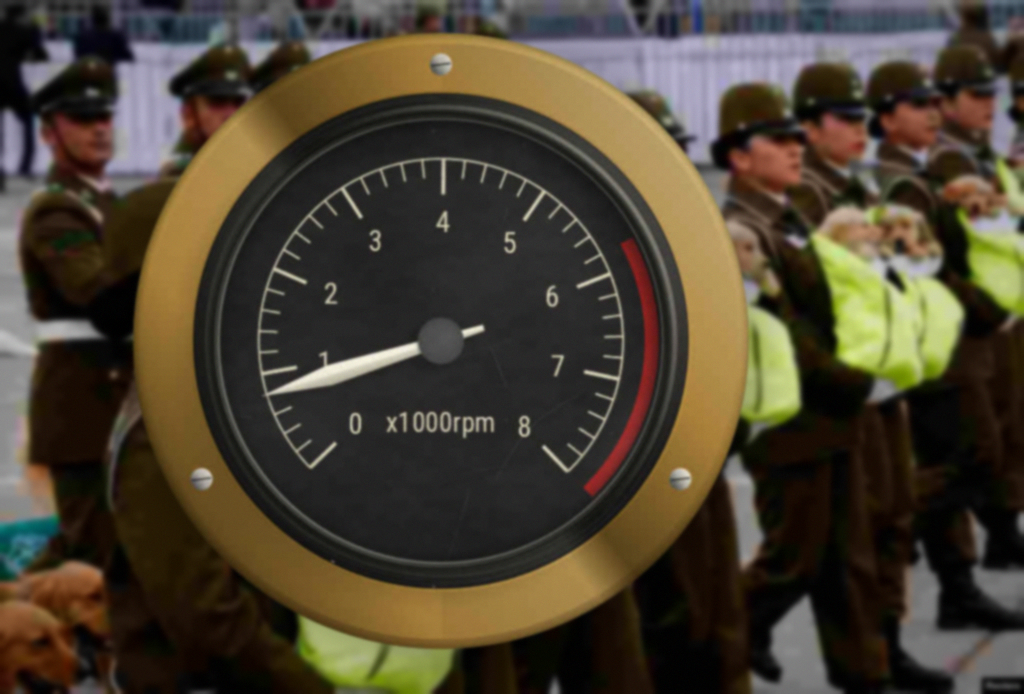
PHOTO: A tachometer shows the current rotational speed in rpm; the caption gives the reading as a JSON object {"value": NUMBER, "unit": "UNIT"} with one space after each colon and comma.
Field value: {"value": 800, "unit": "rpm"}
